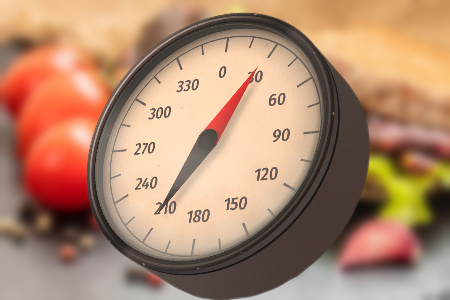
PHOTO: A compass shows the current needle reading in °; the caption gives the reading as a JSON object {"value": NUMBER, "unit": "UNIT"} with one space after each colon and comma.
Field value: {"value": 30, "unit": "°"}
